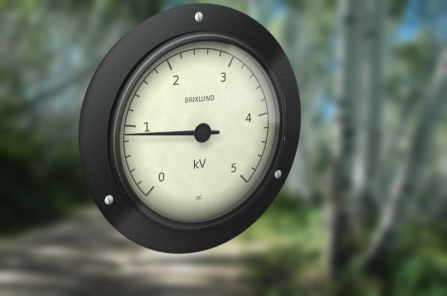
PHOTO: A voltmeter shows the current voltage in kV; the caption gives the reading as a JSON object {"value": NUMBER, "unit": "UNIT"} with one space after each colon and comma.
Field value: {"value": 0.9, "unit": "kV"}
